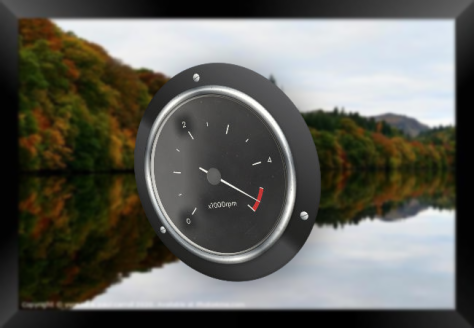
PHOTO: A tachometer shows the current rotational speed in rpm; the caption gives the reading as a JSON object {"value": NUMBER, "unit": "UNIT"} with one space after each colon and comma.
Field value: {"value": 4750, "unit": "rpm"}
